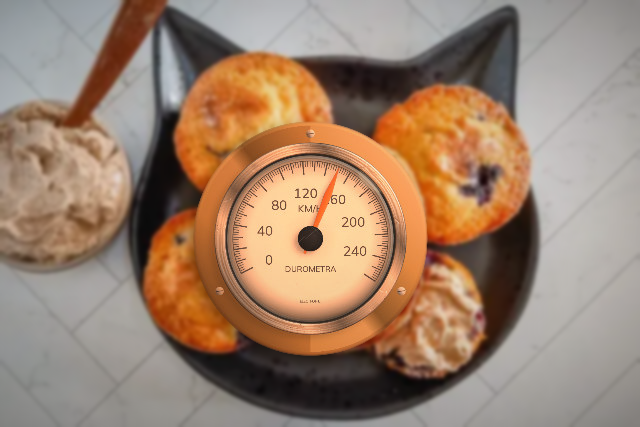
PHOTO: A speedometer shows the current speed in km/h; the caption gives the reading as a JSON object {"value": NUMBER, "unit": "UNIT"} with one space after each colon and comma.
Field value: {"value": 150, "unit": "km/h"}
